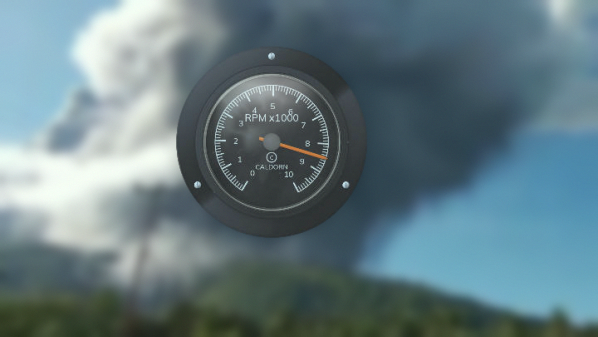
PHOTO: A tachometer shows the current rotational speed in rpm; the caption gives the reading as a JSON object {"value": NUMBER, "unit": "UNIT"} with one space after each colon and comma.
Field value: {"value": 8500, "unit": "rpm"}
